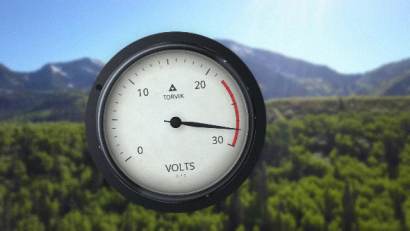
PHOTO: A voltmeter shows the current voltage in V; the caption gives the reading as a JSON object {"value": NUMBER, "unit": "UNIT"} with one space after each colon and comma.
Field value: {"value": 28, "unit": "V"}
